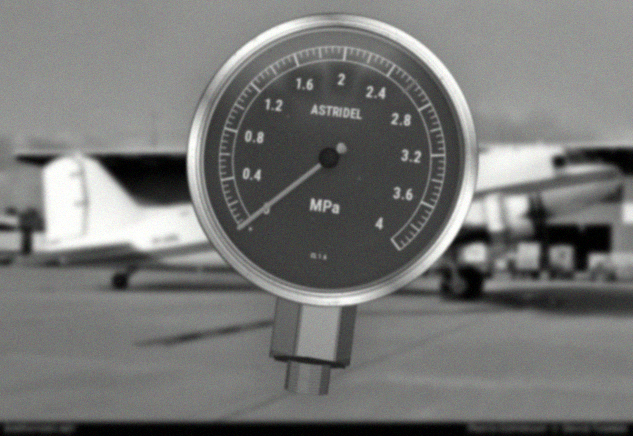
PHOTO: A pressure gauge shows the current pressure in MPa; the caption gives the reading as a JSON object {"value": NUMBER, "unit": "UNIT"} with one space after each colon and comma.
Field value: {"value": 0, "unit": "MPa"}
